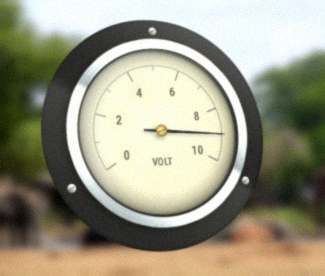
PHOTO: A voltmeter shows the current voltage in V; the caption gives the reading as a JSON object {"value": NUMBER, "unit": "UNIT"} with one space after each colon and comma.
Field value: {"value": 9, "unit": "V"}
